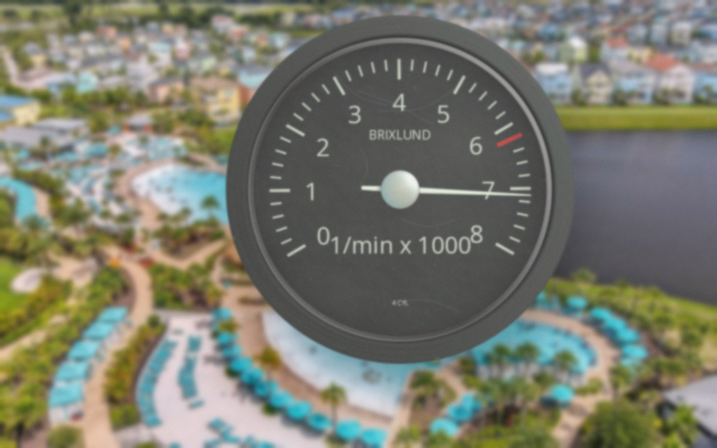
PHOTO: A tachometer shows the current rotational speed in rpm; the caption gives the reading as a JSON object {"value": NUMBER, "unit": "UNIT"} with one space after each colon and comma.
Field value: {"value": 7100, "unit": "rpm"}
